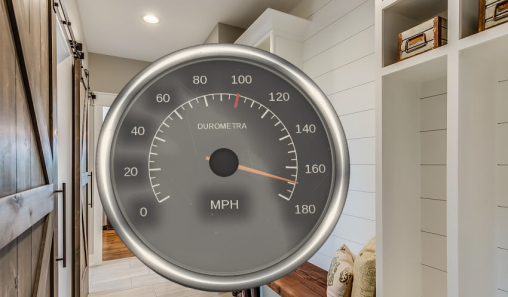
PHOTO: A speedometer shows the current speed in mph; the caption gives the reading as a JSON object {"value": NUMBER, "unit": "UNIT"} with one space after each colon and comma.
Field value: {"value": 170, "unit": "mph"}
